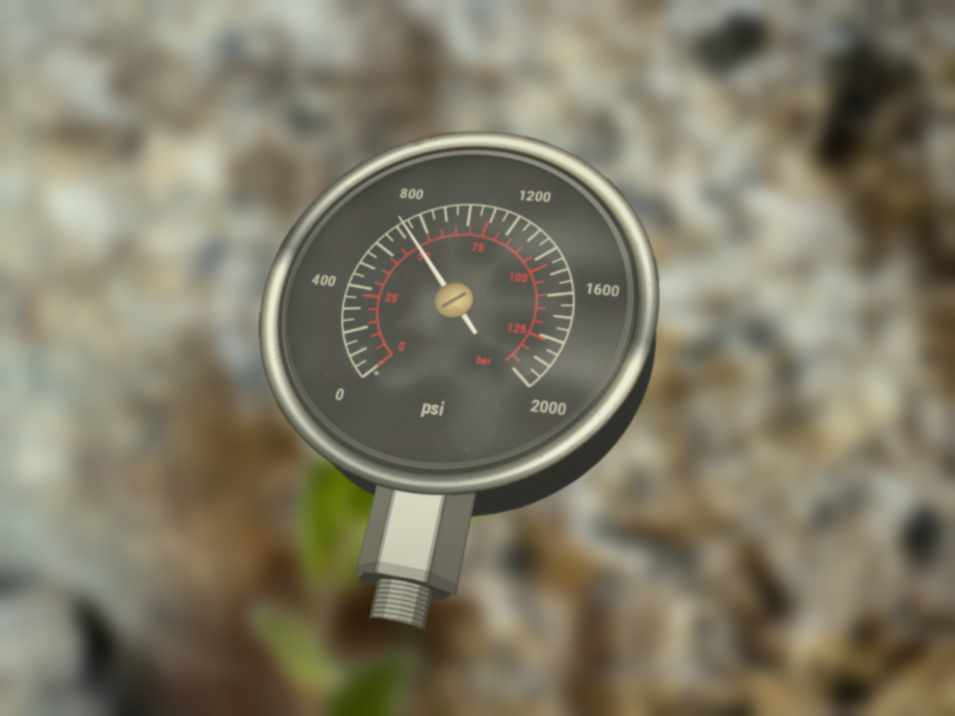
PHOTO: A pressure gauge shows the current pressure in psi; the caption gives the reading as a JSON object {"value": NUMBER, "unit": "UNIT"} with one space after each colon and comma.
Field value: {"value": 725, "unit": "psi"}
